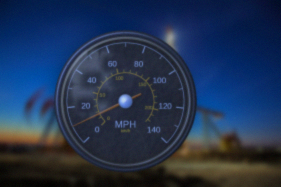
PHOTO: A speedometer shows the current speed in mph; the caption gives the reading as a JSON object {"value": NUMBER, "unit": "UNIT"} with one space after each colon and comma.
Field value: {"value": 10, "unit": "mph"}
